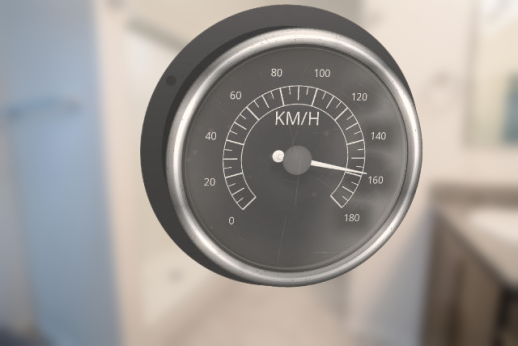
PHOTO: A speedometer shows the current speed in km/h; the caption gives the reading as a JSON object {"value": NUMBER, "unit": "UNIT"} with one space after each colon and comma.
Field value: {"value": 157.5, "unit": "km/h"}
